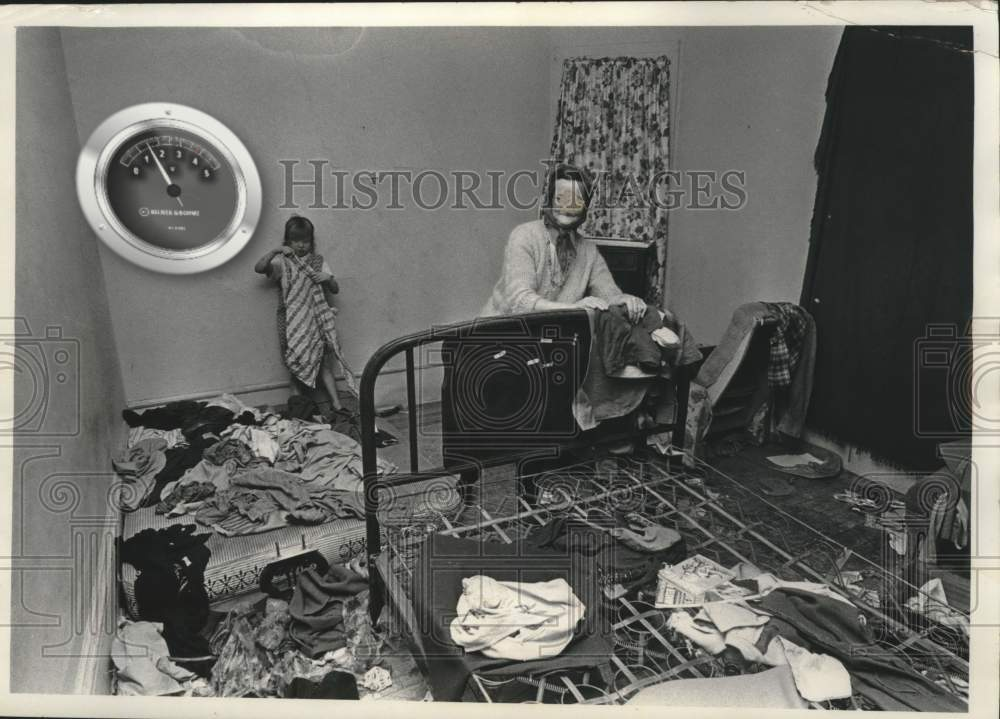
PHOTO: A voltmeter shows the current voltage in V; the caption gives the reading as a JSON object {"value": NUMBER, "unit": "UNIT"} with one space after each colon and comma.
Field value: {"value": 1.5, "unit": "V"}
